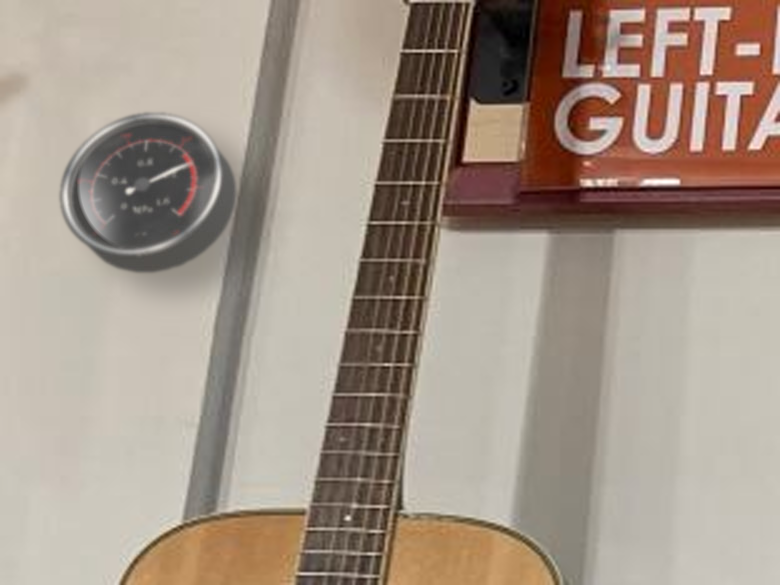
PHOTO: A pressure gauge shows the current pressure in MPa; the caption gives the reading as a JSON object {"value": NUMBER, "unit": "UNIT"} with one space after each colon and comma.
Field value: {"value": 1.2, "unit": "MPa"}
